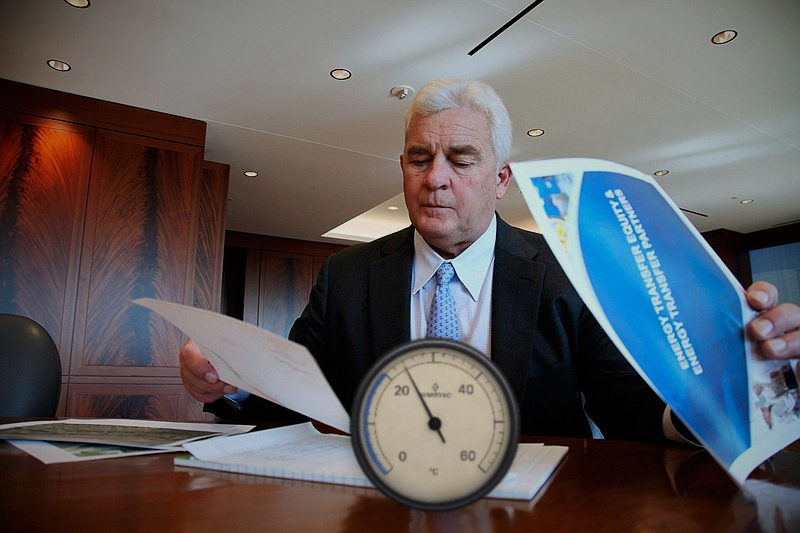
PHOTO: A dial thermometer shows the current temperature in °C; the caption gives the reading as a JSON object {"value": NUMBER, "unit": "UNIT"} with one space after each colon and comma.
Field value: {"value": 24, "unit": "°C"}
